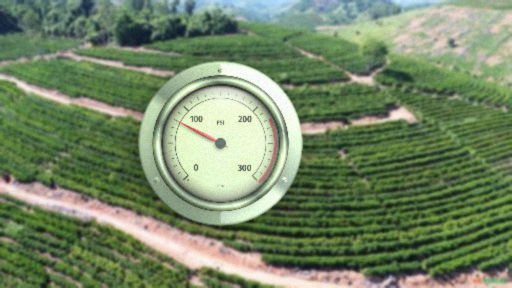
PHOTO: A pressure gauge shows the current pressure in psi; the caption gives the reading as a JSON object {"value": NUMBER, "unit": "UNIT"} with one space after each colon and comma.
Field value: {"value": 80, "unit": "psi"}
